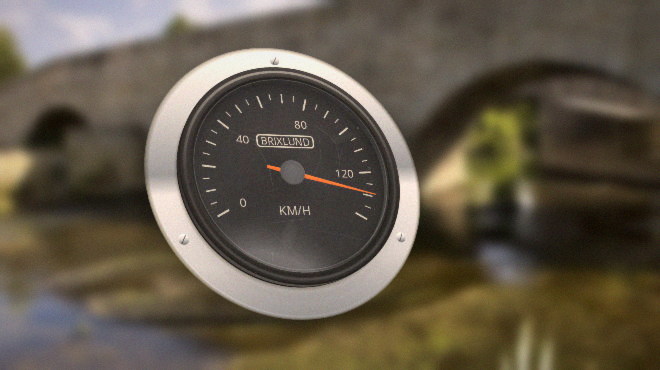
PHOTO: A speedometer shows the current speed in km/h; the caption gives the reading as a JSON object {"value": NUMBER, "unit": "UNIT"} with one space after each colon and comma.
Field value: {"value": 130, "unit": "km/h"}
